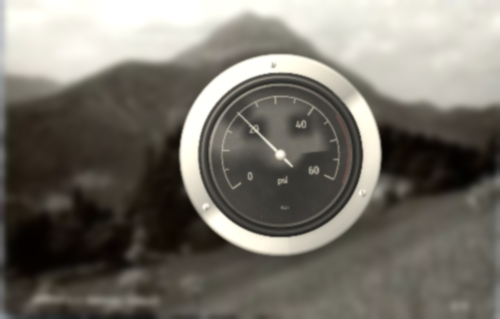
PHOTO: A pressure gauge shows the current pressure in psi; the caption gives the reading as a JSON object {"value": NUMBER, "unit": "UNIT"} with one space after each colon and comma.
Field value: {"value": 20, "unit": "psi"}
